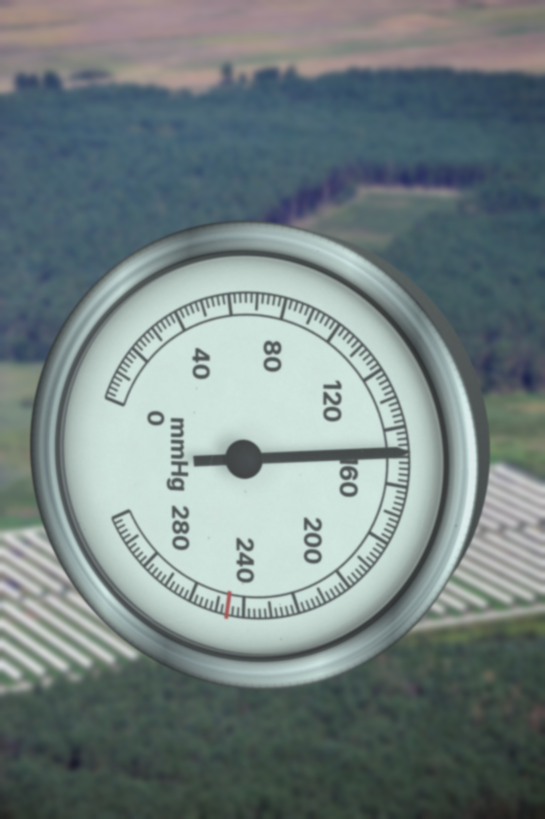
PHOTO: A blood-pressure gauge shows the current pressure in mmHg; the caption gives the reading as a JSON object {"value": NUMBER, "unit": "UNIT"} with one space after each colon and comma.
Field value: {"value": 148, "unit": "mmHg"}
